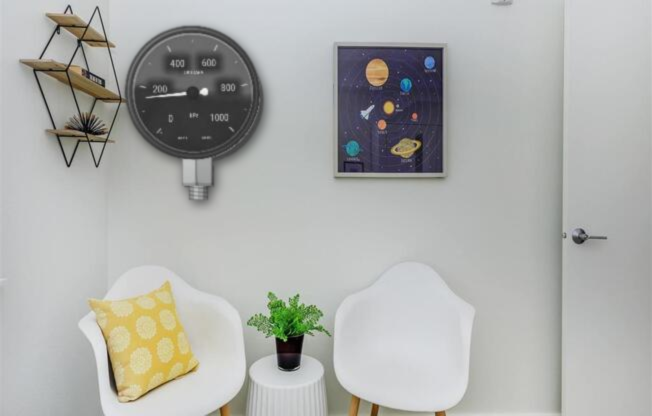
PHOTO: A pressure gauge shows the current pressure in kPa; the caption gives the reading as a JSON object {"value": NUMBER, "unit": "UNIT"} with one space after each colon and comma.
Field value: {"value": 150, "unit": "kPa"}
